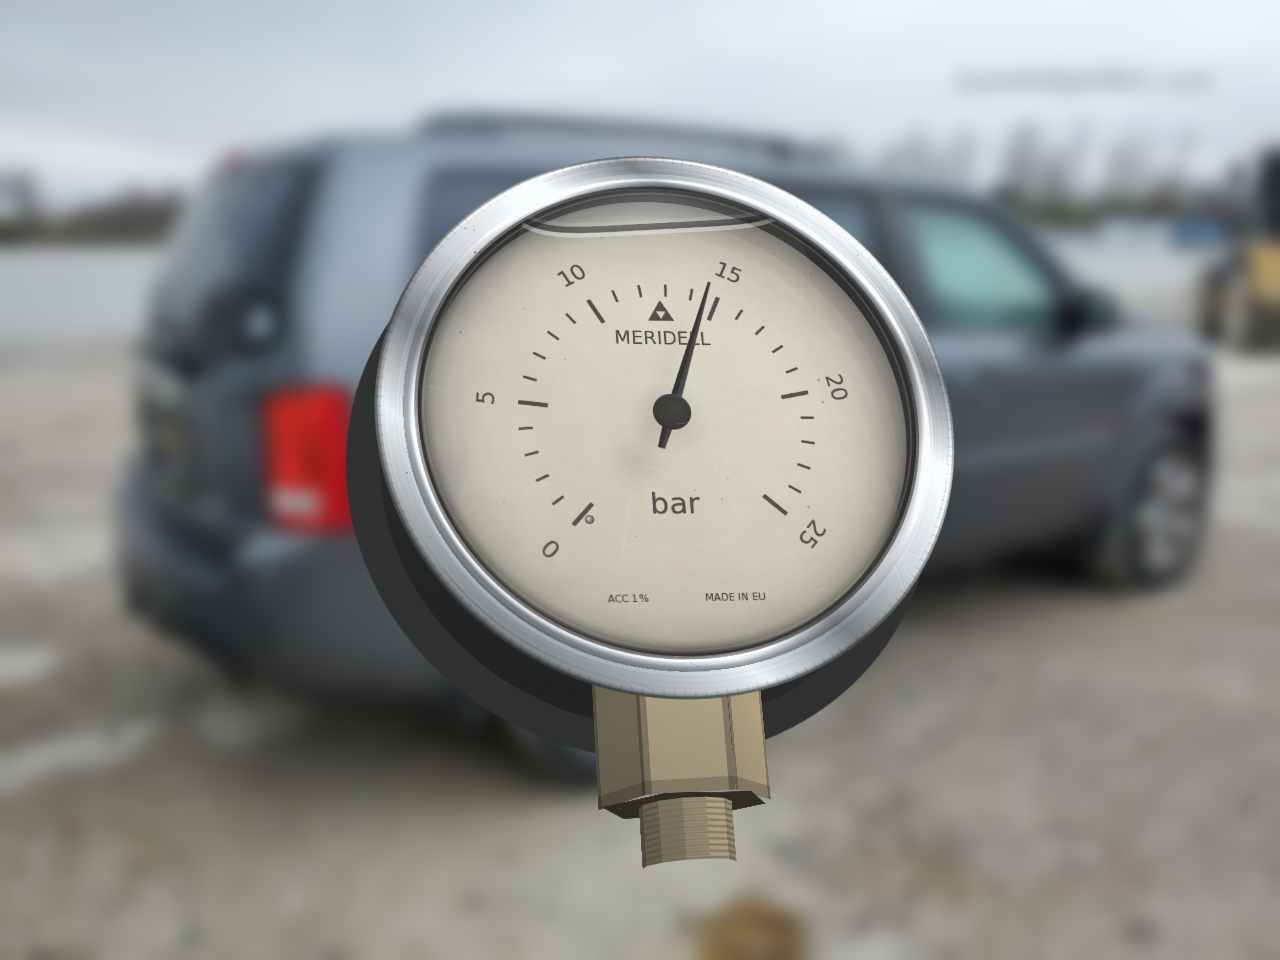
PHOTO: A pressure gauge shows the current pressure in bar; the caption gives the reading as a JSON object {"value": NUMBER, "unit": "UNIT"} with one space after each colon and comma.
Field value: {"value": 14.5, "unit": "bar"}
